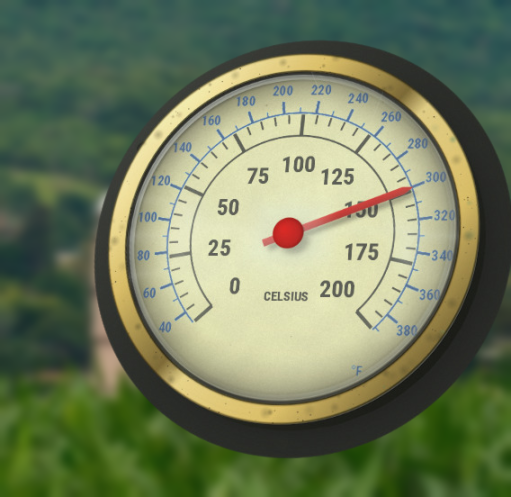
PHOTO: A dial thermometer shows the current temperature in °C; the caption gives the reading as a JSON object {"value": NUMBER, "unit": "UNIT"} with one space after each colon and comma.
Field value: {"value": 150, "unit": "°C"}
